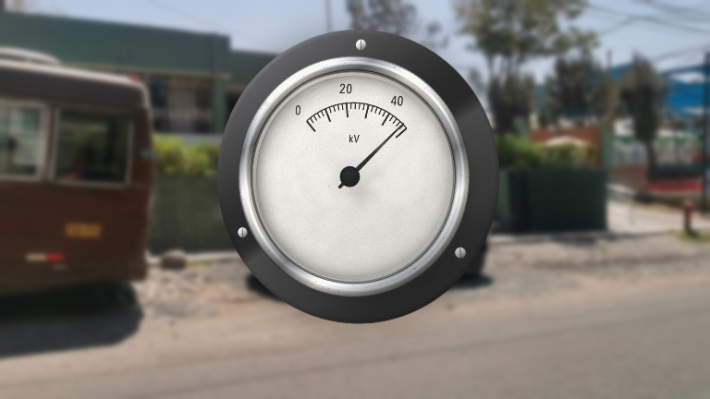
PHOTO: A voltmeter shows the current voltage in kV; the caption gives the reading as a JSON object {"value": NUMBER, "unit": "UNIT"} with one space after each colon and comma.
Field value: {"value": 48, "unit": "kV"}
